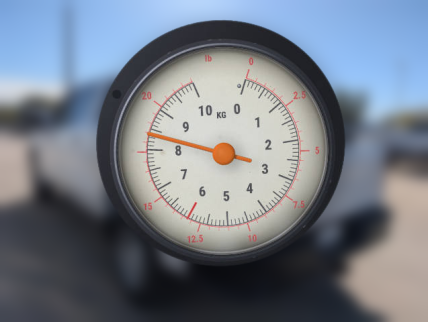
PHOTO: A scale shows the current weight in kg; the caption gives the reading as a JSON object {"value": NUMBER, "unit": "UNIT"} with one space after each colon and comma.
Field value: {"value": 8.4, "unit": "kg"}
